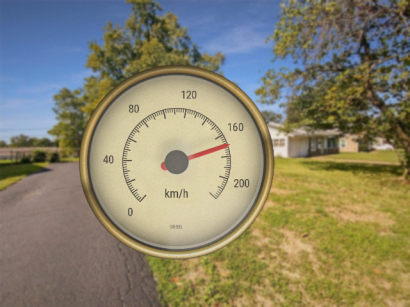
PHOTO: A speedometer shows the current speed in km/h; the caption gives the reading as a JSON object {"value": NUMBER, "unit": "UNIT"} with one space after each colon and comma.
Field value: {"value": 170, "unit": "km/h"}
